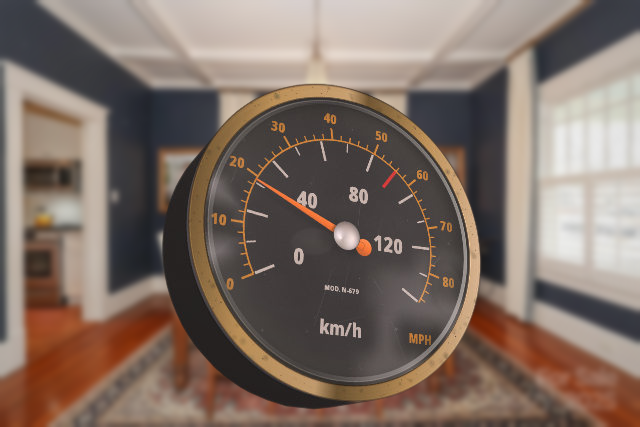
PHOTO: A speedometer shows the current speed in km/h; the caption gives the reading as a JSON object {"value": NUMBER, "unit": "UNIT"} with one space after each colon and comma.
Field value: {"value": 30, "unit": "km/h"}
